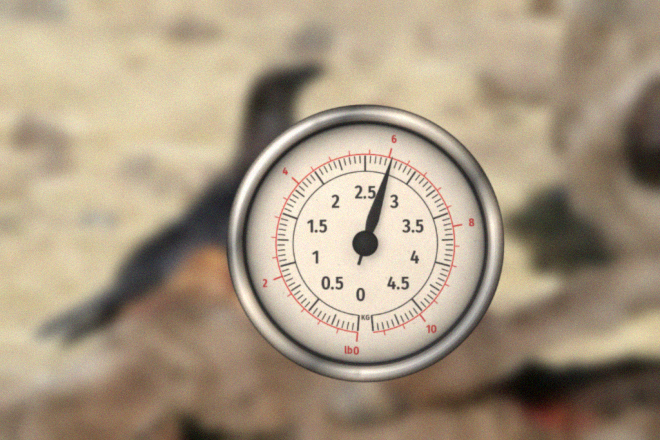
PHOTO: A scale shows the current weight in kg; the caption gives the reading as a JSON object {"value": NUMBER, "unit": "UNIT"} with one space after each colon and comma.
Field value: {"value": 2.75, "unit": "kg"}
